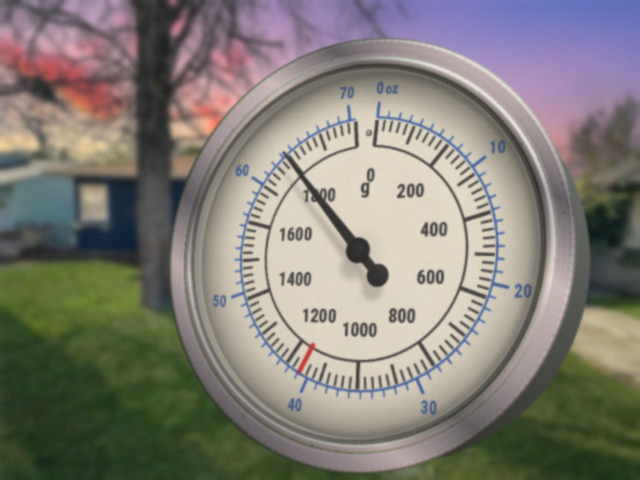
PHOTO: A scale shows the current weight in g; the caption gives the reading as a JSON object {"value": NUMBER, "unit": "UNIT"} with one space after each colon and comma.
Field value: {"value": 1800, "unit": "g"}
